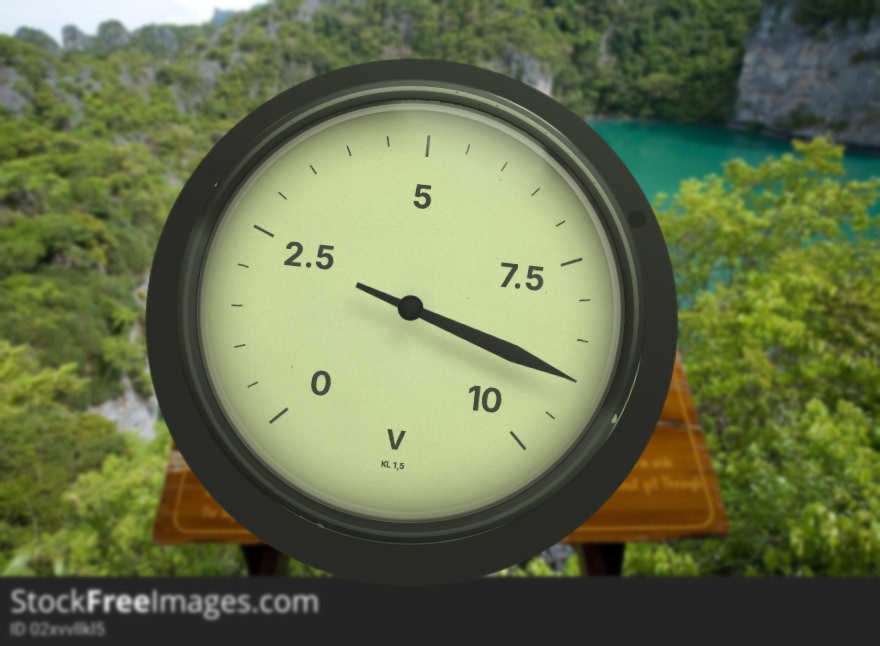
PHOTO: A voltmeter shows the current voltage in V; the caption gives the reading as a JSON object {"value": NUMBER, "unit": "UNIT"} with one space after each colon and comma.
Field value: {"value": 9, "unit": "V"}
